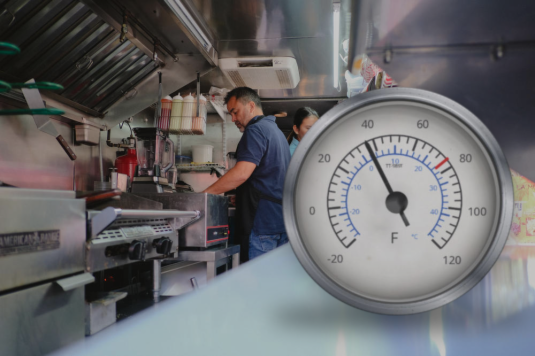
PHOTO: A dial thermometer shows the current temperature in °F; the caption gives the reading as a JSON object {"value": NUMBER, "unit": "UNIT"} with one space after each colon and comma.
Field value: {"value": 36, "unit": "°F"}
